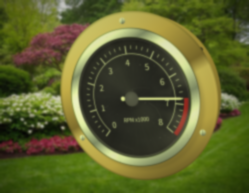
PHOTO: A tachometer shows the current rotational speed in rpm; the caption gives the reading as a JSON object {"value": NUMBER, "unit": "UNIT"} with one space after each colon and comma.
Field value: {"value": 6800, "unit": "rpm"}
